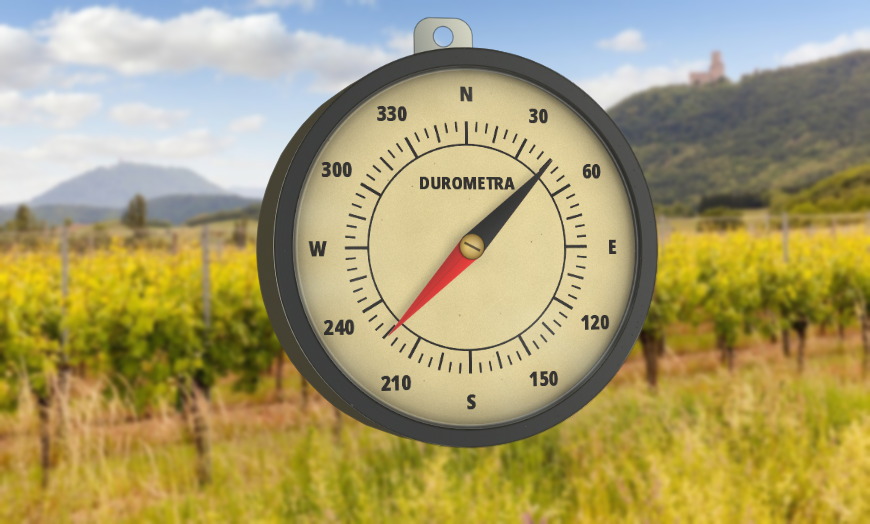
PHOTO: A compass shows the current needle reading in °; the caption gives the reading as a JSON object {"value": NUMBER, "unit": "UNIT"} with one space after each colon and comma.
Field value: {"value": 225, "unit": "°"}
